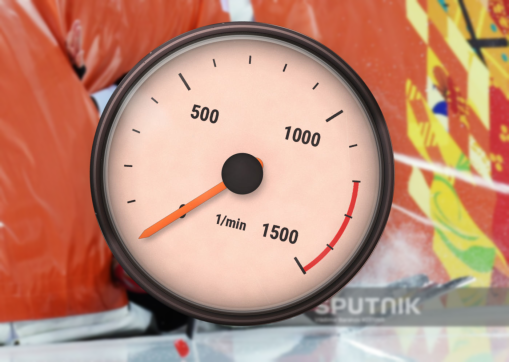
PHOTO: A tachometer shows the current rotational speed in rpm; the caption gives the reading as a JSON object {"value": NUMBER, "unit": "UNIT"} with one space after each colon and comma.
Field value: {"value": 0, "unit": "rpm"}
